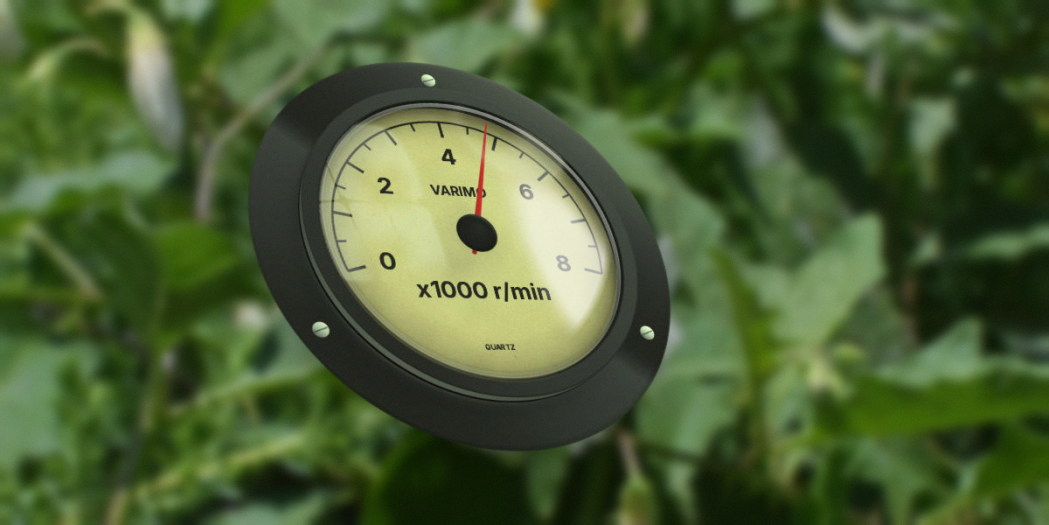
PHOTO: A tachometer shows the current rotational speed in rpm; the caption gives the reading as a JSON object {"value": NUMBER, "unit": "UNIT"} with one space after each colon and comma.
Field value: {"value": 4750, "unit": "rpm"}
